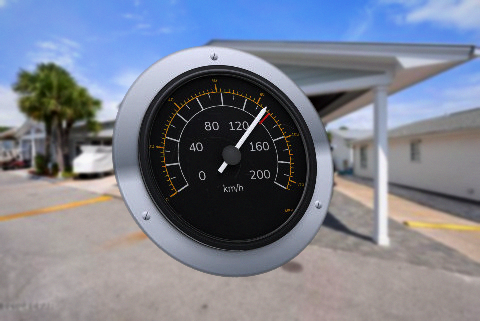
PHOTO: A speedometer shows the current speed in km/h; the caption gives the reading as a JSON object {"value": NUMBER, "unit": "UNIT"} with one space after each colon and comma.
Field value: {"value": 135, "unit": "km/h"}
